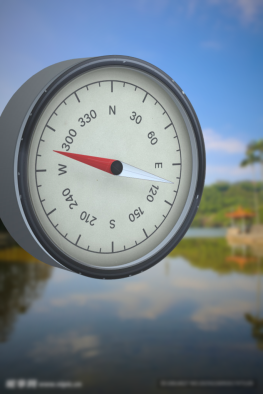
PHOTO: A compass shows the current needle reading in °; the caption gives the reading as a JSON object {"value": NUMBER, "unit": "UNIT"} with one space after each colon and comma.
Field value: {"value": 285, "unit": "°"}
